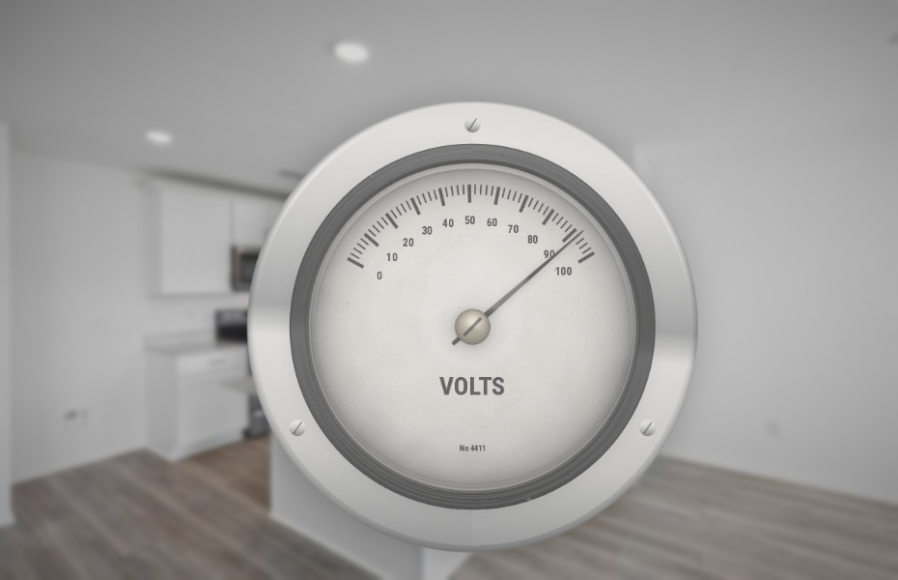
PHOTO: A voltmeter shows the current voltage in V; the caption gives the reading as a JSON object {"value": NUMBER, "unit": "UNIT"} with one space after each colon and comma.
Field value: {"value": 92, "unit": "V"}
